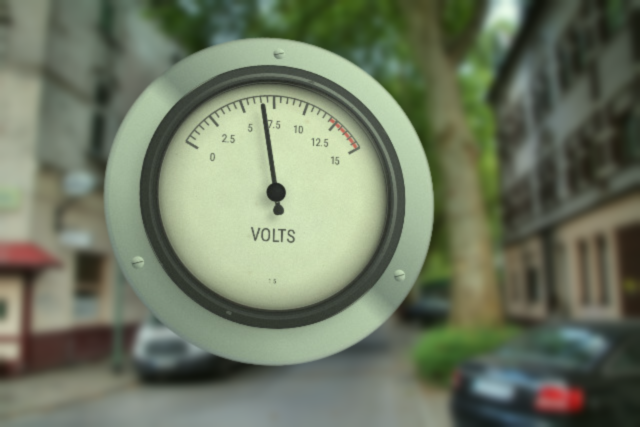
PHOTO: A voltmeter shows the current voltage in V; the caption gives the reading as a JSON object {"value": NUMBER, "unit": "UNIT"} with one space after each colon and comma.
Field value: {"value": 6.5, "unit": "V"}
